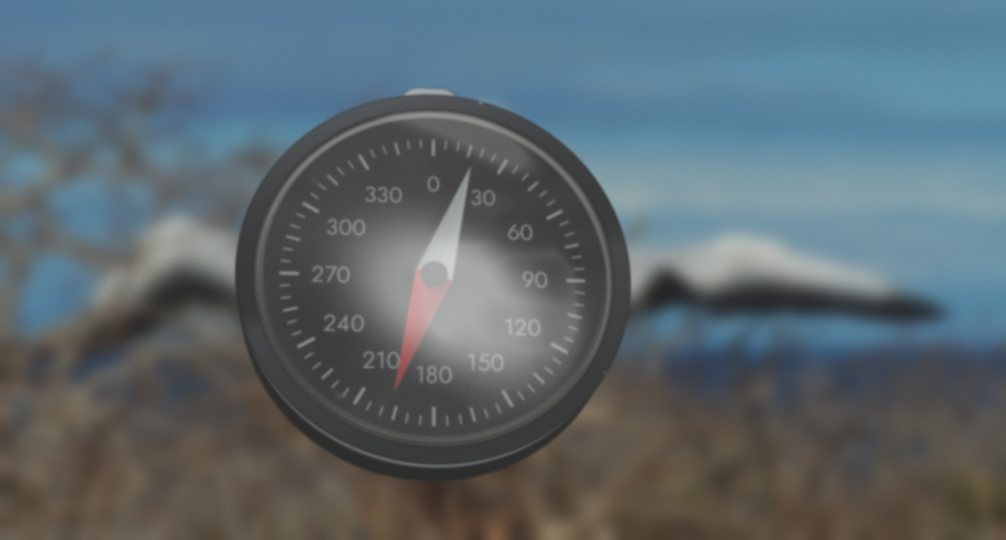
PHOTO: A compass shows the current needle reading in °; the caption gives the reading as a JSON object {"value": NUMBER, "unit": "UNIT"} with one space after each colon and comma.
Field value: {"value": 197.5, "unit": "°"}
